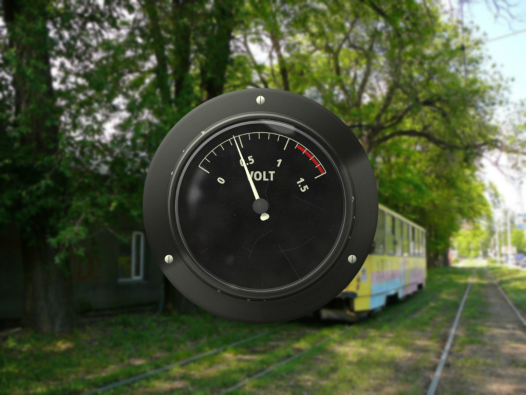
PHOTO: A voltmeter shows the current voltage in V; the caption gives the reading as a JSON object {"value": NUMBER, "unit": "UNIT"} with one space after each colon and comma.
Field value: {"value": 0.45, "unit": "V"}
